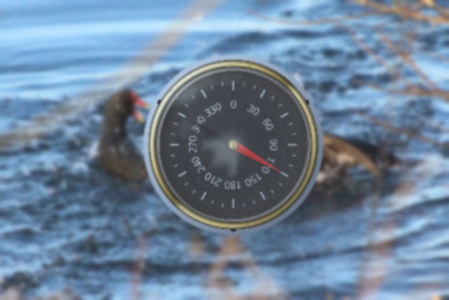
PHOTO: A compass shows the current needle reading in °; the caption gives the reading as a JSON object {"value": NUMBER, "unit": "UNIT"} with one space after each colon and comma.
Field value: {"value": 120, "unit": "°"}
